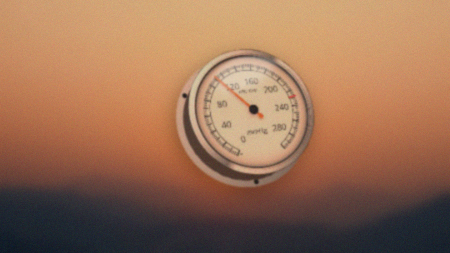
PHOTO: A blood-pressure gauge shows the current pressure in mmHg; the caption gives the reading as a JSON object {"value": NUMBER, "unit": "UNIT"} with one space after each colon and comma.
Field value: {"value": 110, "unit": "mmHg"}
